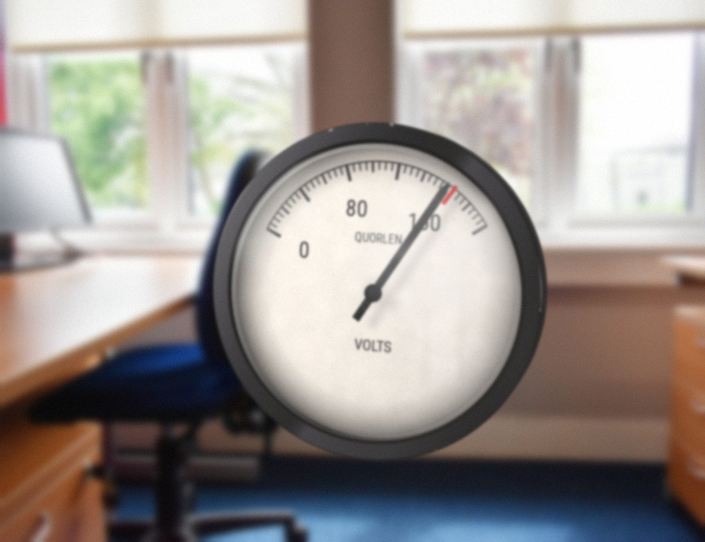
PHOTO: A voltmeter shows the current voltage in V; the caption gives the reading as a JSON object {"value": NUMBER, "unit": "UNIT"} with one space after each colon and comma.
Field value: {"value": 160, "unit": "V"}
